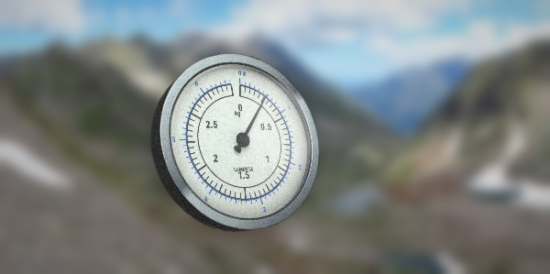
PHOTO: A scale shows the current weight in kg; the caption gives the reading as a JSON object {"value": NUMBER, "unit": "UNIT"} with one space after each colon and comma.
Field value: {"value": 0.25, "unit": "kg"}
